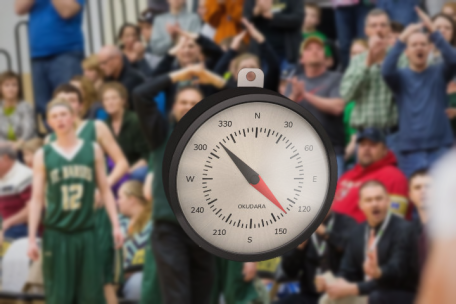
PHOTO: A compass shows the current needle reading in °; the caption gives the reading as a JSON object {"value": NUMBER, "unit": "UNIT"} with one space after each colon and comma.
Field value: {"value": 135, "unit": "°"}
